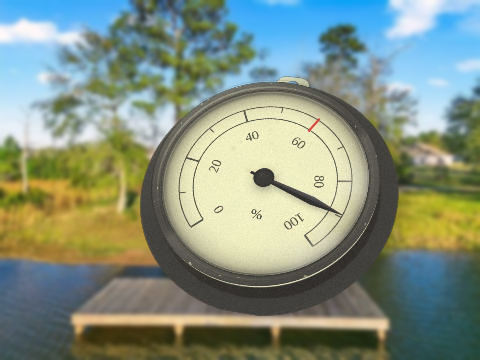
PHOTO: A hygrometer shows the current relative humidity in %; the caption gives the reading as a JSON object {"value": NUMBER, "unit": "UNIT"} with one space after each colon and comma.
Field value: {"value": 90, "unit": "%"}
